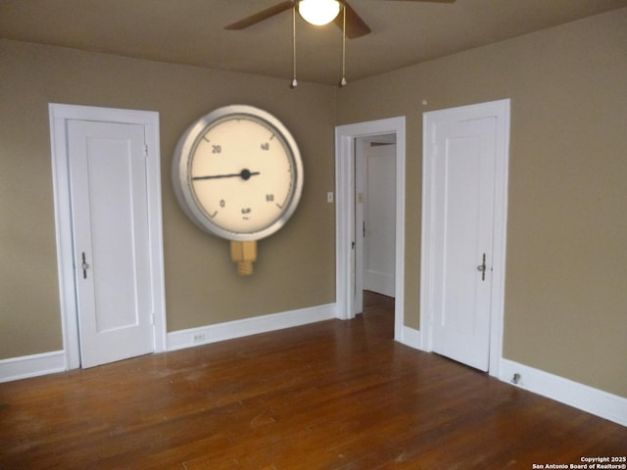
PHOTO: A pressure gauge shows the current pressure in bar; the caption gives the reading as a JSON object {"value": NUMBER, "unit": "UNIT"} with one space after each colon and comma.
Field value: {"value": 10, "unit": "bar"}
